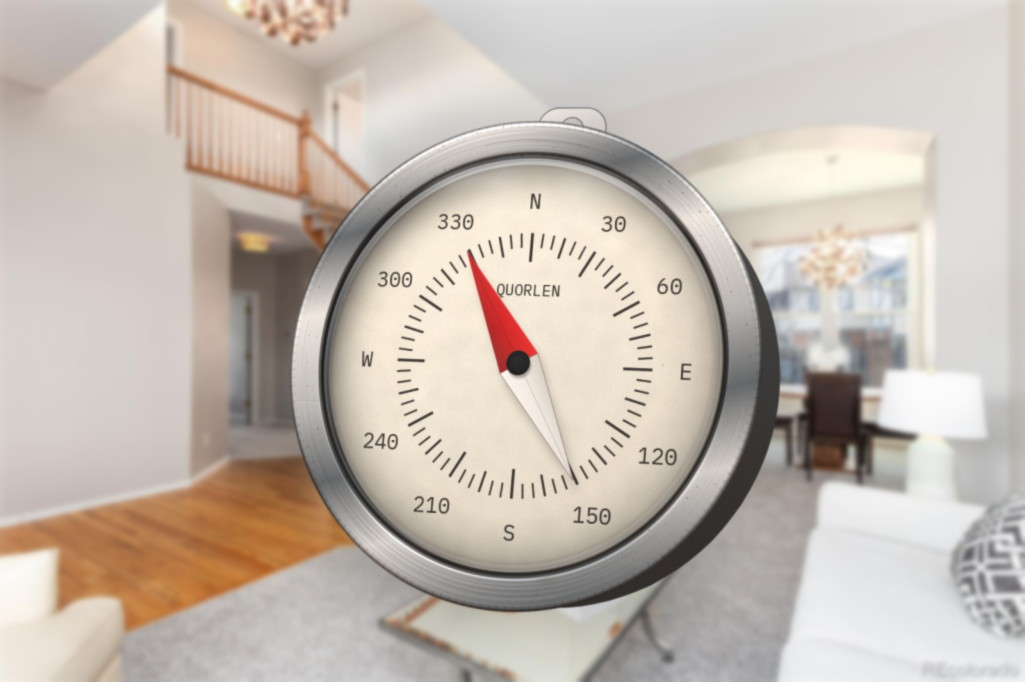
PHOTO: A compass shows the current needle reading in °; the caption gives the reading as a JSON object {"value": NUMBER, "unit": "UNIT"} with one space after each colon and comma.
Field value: {"value": 330, "unit": "°"}
